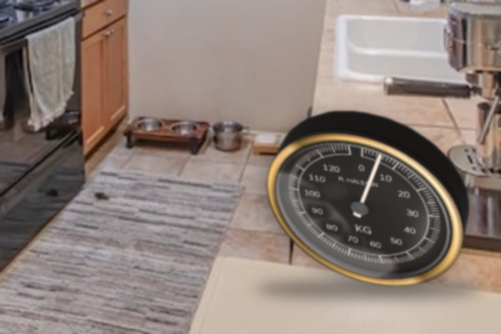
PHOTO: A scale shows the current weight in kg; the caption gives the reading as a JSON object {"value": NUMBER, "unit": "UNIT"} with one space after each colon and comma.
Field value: {"value": 5, "unit": "kg"}
